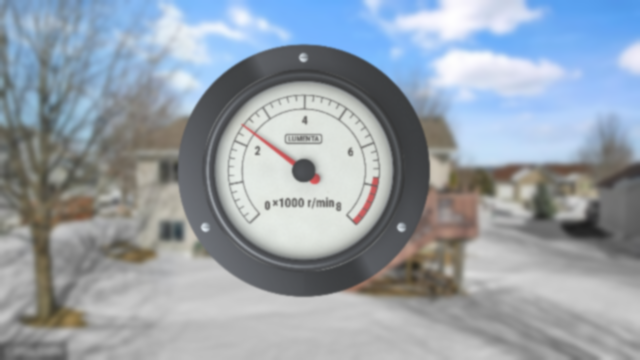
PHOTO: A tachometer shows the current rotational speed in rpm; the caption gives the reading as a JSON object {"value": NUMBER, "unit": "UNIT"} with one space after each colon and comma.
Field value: {"value": 2400, "unit": "rpm"}
